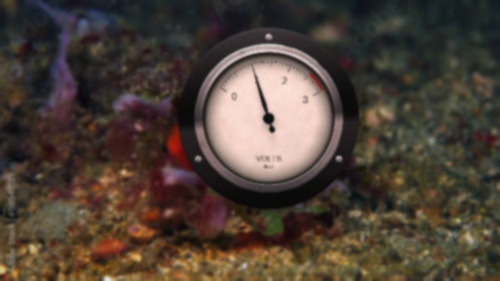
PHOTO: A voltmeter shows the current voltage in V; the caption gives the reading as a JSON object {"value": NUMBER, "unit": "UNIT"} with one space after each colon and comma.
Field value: {"value": 1, "unit": "V"}
